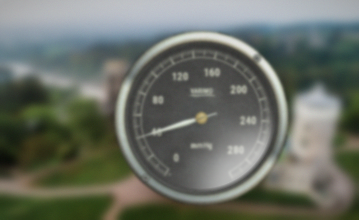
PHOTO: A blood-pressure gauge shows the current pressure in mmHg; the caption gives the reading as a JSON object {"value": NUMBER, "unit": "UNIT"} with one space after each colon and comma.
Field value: {"value": 40, "unit": "mmHg"}
